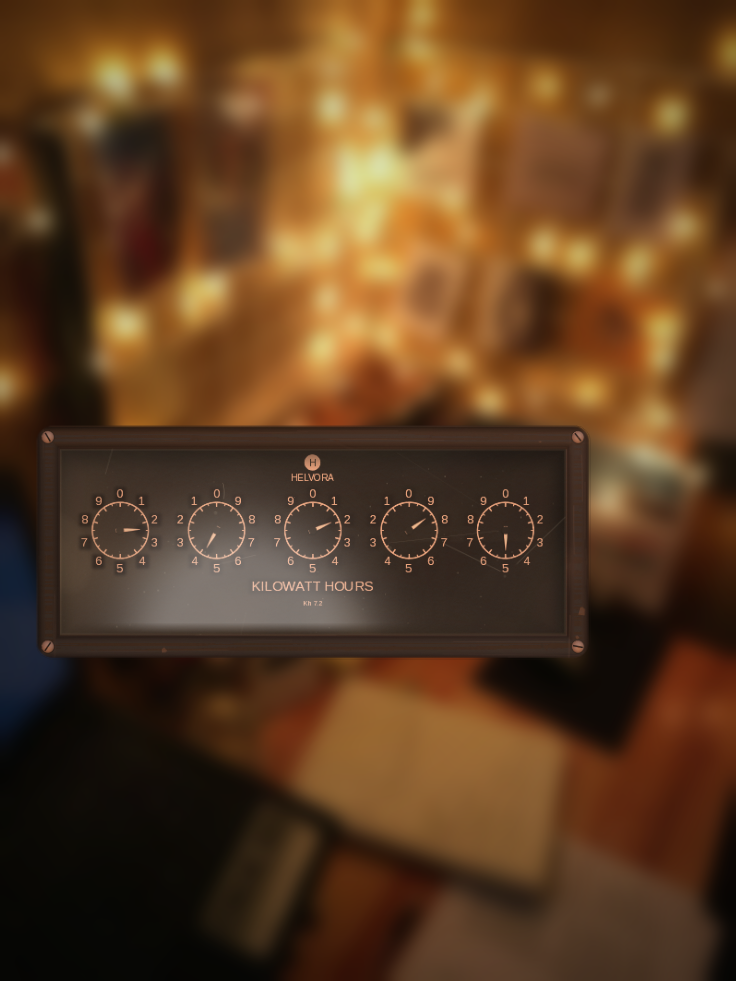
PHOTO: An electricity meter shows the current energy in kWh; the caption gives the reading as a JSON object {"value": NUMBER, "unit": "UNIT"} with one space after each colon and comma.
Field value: {"value": 24185, "unit": "kWh"}
